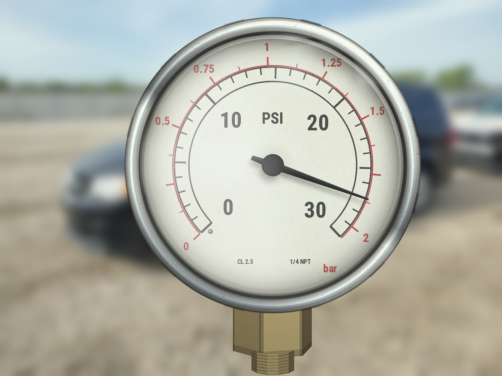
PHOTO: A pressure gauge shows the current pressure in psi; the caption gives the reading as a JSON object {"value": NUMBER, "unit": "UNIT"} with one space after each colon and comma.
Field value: {"value": 27, "unit": "psi"}
